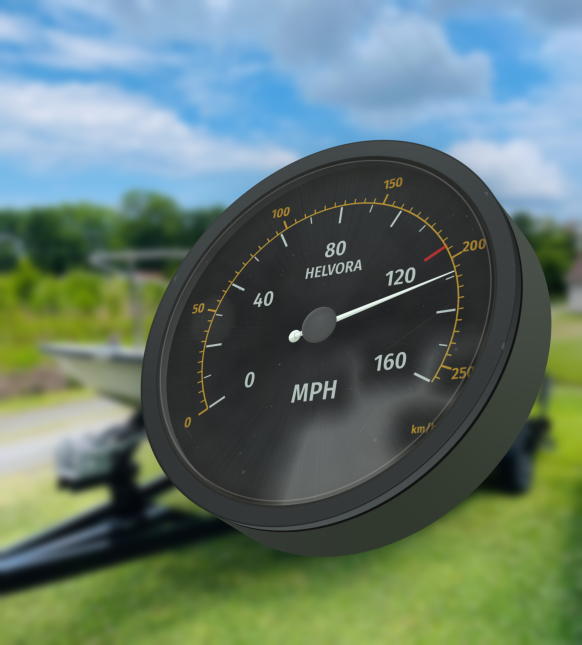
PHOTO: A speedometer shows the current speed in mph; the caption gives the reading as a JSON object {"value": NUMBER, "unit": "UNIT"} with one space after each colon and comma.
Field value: {"value": 130, "unit": "mph"}
